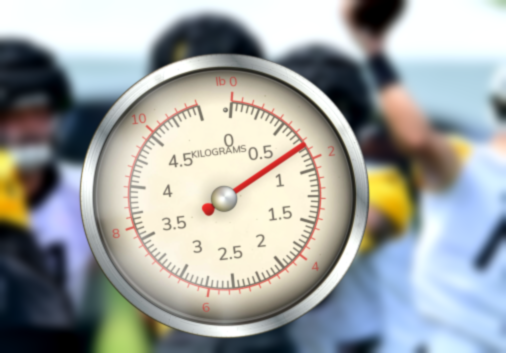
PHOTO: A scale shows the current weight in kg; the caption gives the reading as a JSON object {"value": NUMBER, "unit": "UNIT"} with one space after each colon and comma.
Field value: {"value": 0.75, "unit": "kg"}
